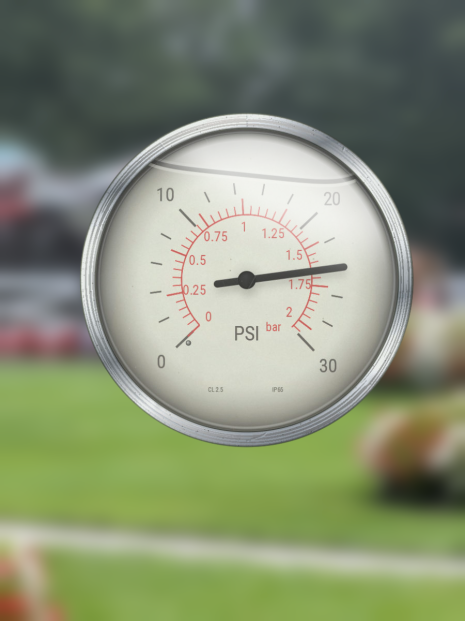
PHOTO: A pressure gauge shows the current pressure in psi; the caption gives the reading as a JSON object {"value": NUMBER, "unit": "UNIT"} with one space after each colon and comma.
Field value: {"value": 24, "unit": "psi"}
